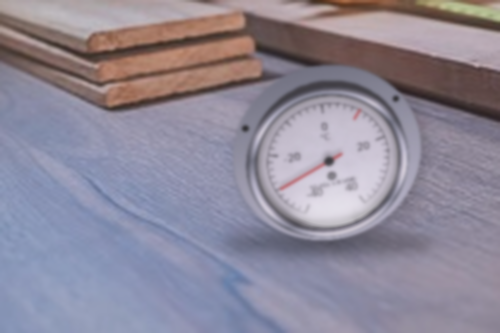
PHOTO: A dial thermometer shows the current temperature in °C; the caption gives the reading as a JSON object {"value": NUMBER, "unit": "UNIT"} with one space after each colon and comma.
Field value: {"value": -30, "unit": "°C"}
